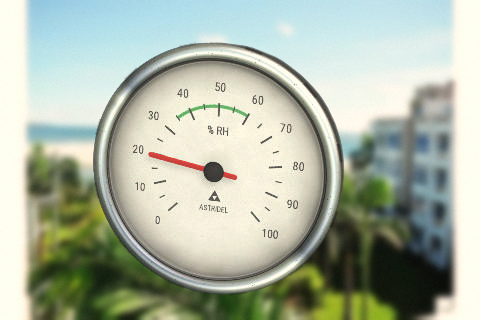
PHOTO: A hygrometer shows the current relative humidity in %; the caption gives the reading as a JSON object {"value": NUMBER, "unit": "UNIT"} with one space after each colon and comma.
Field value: {"value": 20, "unit": "%"}
